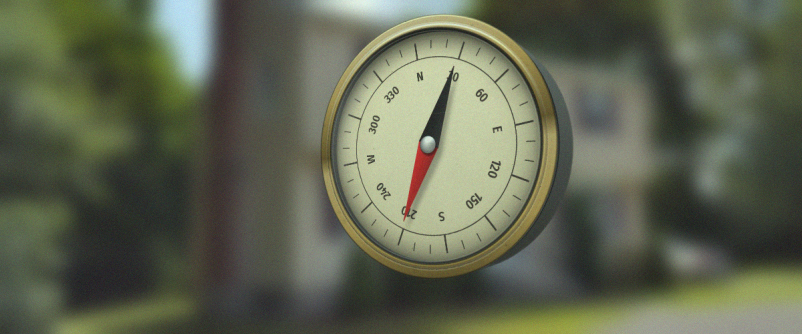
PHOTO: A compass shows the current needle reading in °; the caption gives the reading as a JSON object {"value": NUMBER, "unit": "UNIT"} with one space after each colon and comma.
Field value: {"value": 210, "unit": "°"}
